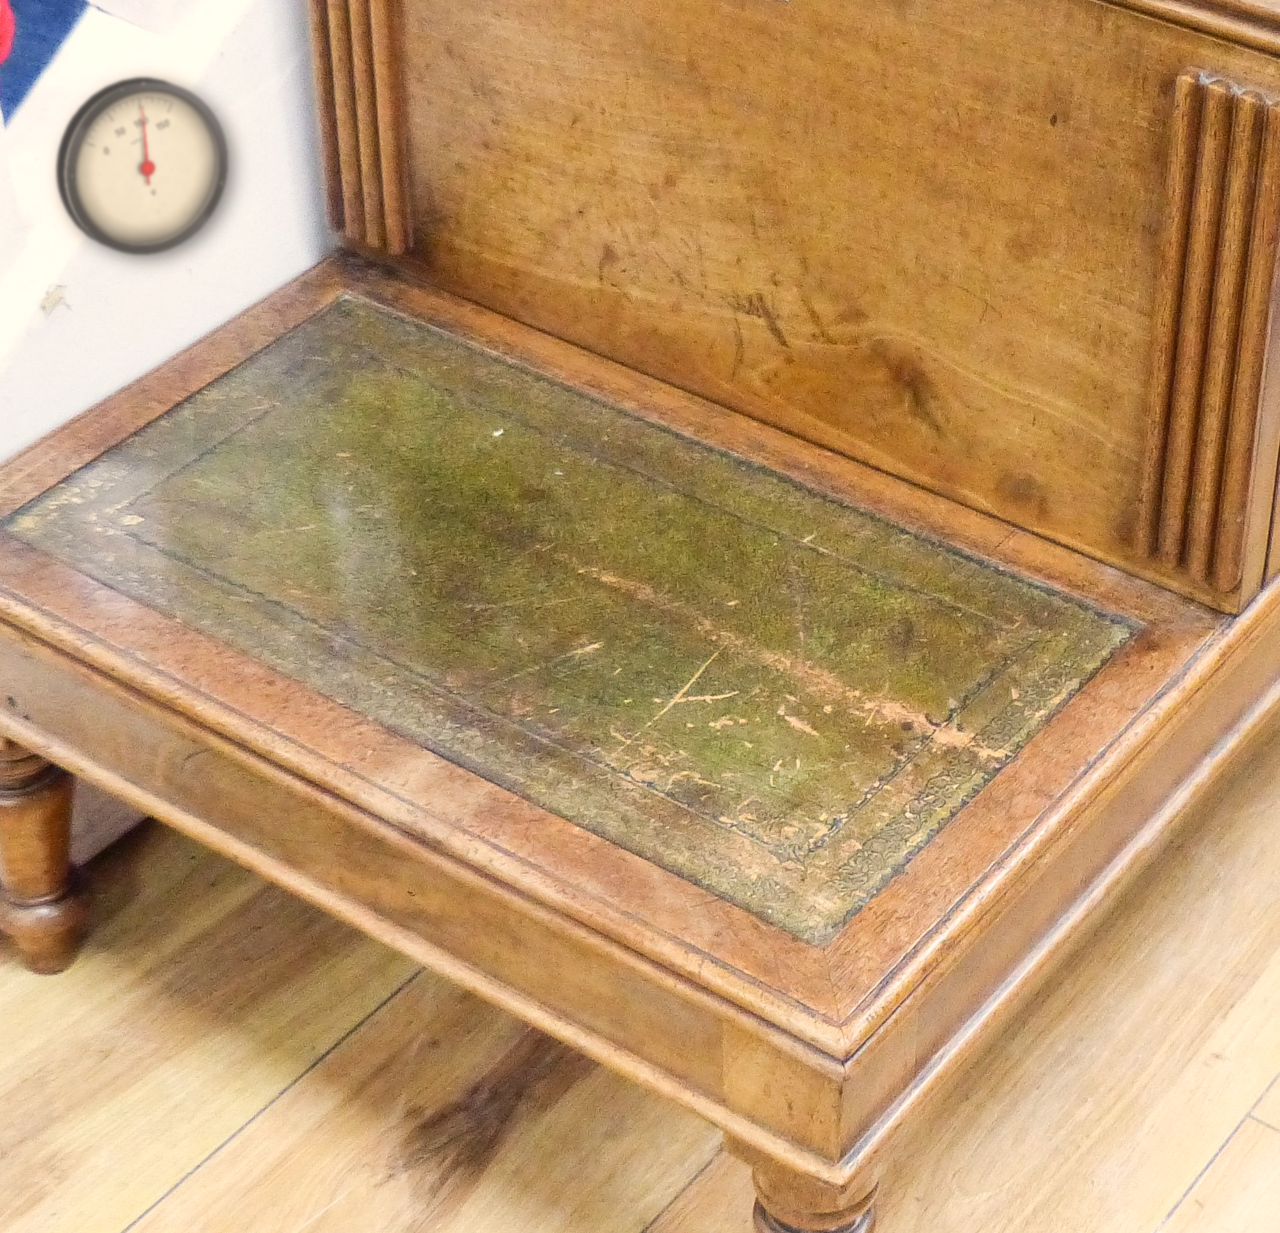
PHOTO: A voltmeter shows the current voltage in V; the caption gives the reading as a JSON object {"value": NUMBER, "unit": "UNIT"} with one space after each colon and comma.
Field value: {"value": 100, "unit": "V"}
